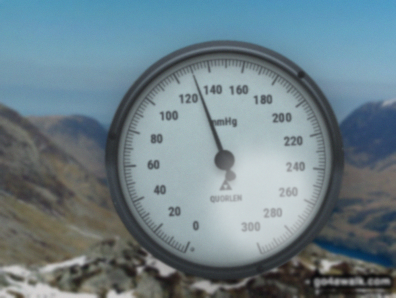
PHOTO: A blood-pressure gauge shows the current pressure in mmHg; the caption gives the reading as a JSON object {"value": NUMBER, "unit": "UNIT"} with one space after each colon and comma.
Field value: {"value": 130, "unit": "mmHg"}
